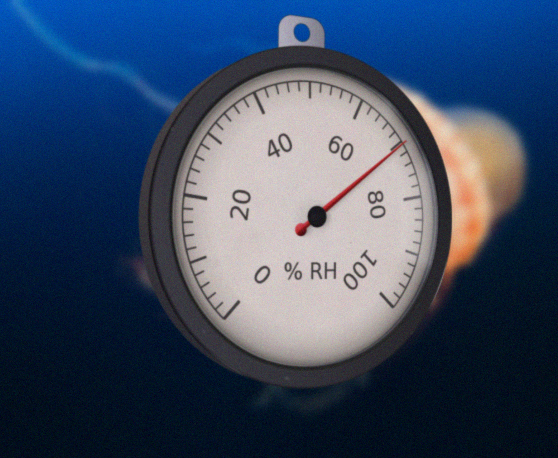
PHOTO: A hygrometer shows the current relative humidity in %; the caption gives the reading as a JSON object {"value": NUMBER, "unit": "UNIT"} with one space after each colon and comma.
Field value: {"value": 70, "unit": "%"}
